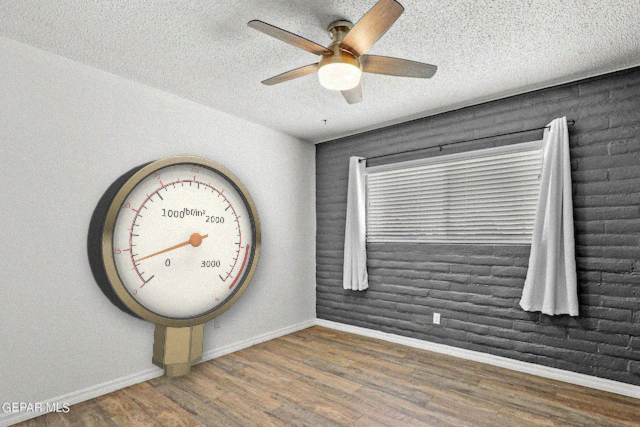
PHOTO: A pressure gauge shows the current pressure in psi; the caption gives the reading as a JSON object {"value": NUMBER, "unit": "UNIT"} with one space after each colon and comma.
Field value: {"value": 250, "unit": "psi"}
